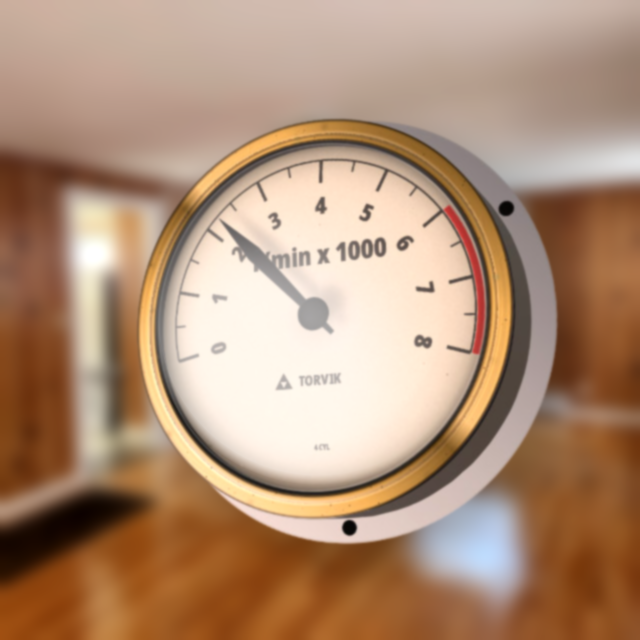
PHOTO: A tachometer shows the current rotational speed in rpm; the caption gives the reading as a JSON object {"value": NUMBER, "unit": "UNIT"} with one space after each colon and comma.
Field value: {"value": 2250, "unit": "rpm"}
